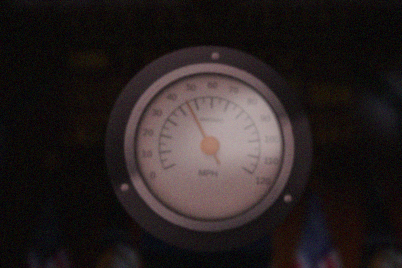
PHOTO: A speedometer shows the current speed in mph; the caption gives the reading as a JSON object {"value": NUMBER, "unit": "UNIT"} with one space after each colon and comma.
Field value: {"value": 45, "unit": "mph"}
